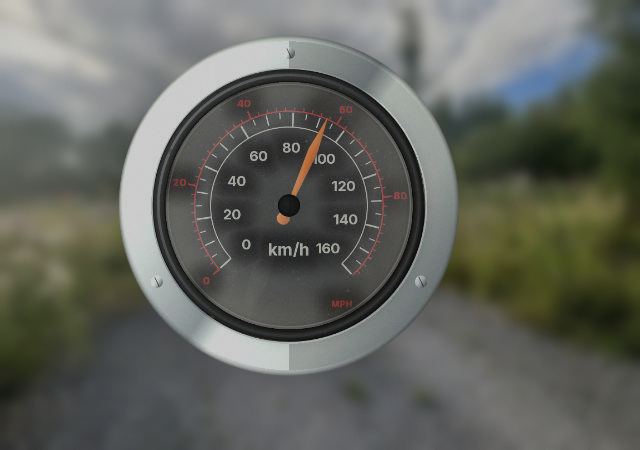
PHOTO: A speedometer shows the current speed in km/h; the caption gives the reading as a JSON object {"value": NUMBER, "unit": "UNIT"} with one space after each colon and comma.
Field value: {"value": 92.5, "unit": "km/h"}
